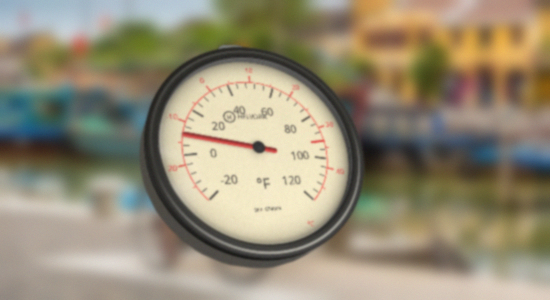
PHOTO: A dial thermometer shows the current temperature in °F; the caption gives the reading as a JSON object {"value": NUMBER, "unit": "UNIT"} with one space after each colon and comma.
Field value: {"value": 8, "unit": "°F"}
